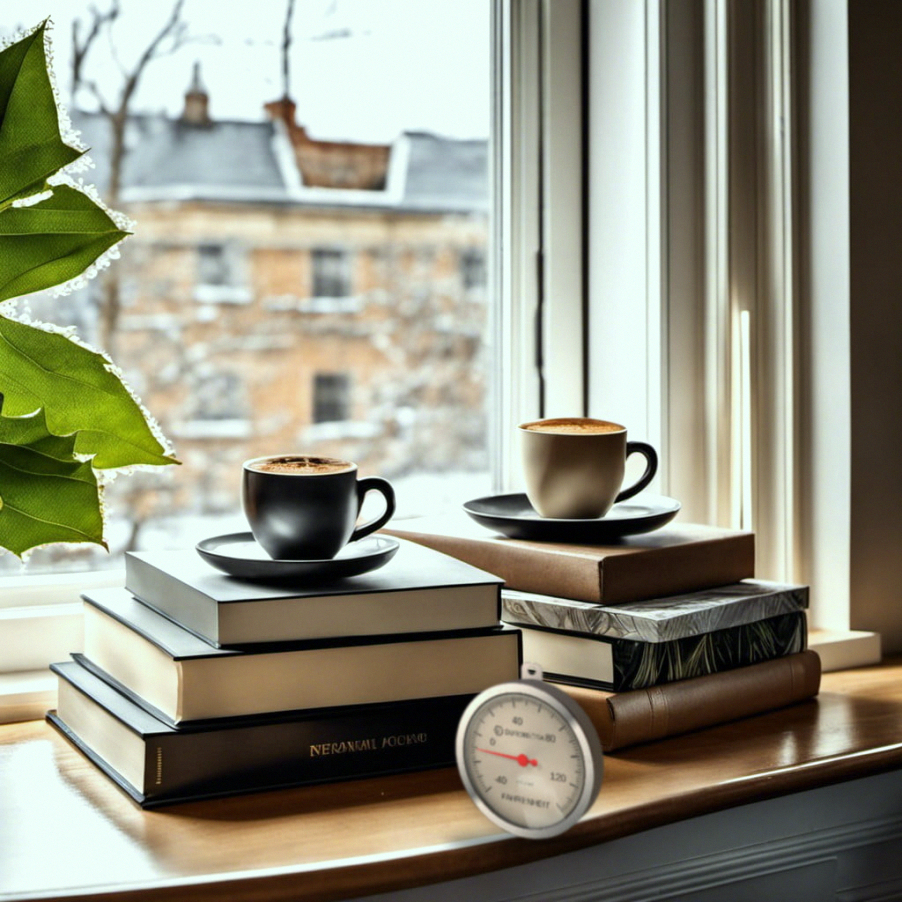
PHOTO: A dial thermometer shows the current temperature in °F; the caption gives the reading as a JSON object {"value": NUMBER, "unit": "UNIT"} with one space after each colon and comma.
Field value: {"value": -10, "unit": "°F"}
